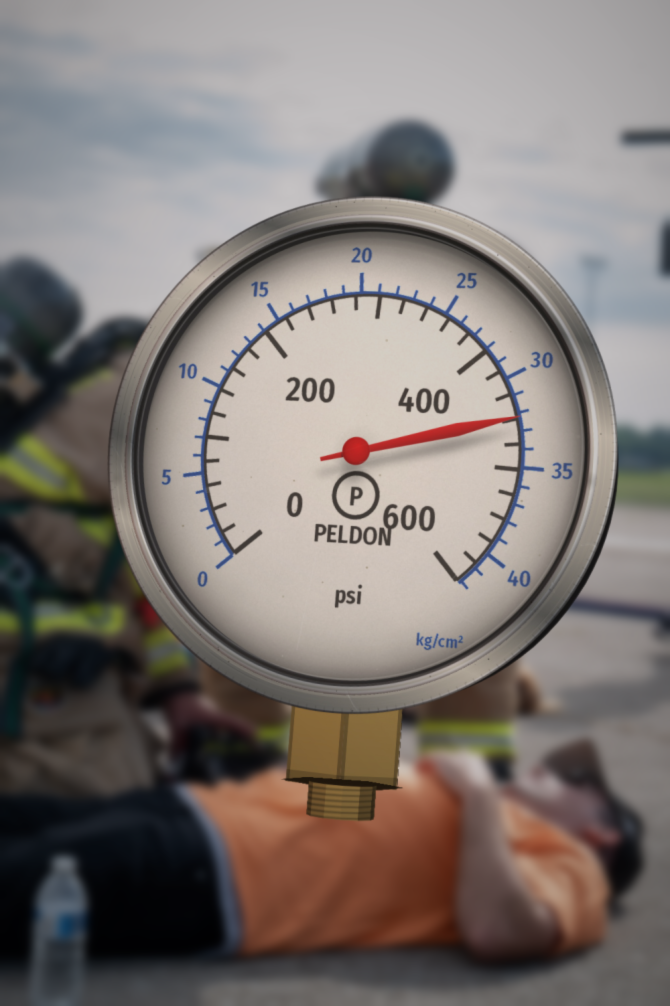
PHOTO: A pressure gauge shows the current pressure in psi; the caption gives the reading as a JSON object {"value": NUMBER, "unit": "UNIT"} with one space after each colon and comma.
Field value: {"value": 460, "unit": "psi"}
